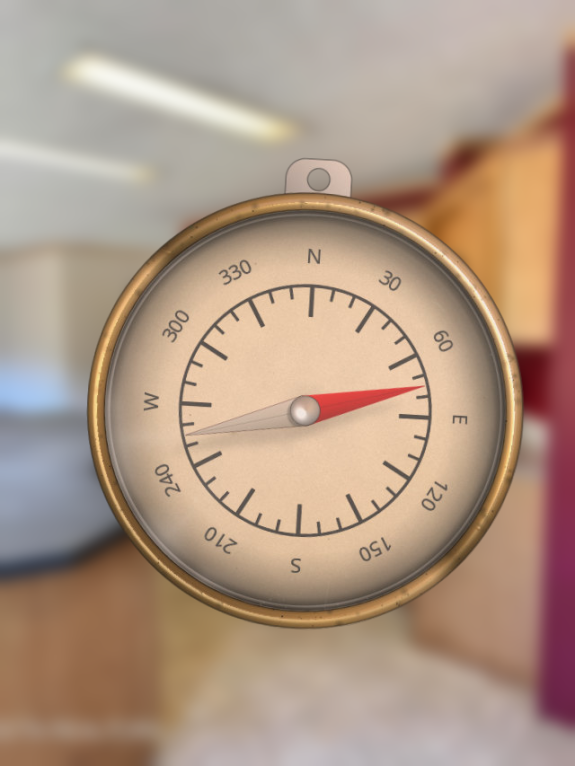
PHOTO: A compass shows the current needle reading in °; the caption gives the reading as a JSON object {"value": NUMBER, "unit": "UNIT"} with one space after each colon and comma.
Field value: {"value": 75, "unit": "°"}
